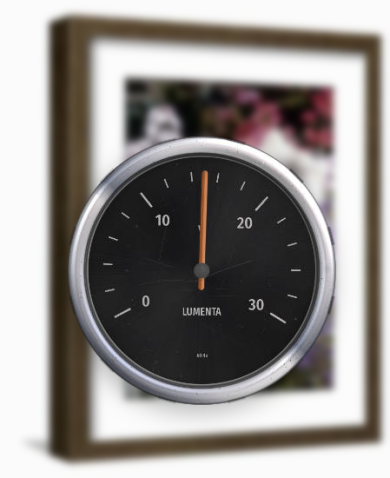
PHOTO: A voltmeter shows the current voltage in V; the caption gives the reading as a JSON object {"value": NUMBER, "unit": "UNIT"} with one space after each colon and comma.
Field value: {"value": 15, "unit": "V"}
